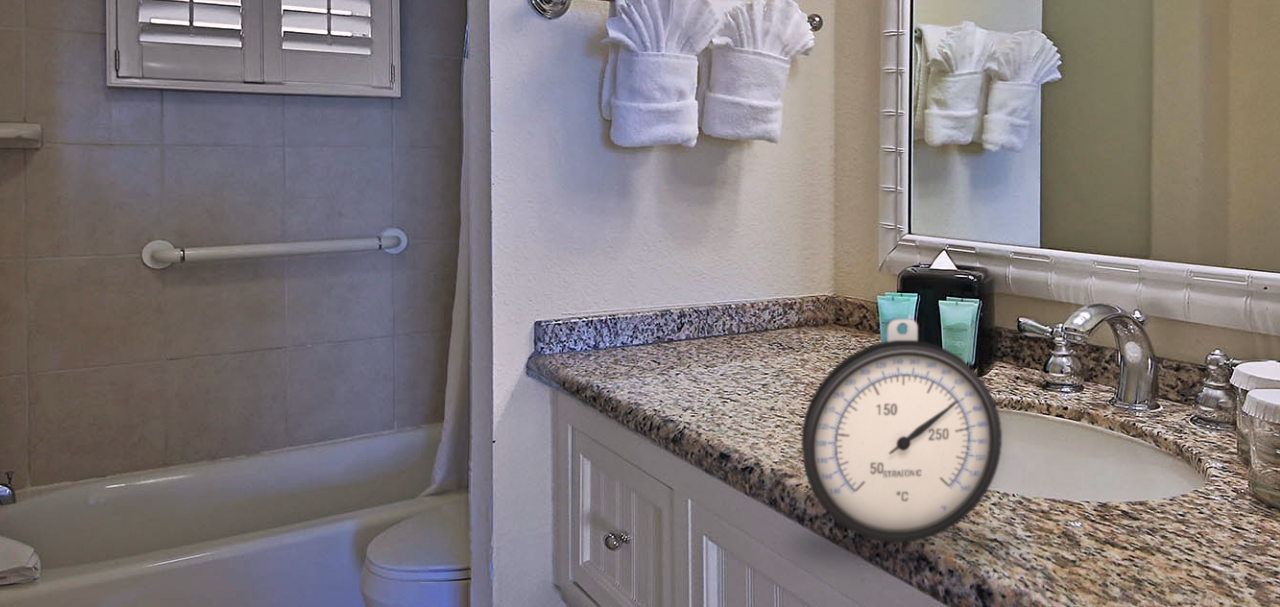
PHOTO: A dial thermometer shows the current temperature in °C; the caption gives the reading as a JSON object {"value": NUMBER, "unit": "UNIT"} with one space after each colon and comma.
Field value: {"value": 225, "unit": "°C"}
